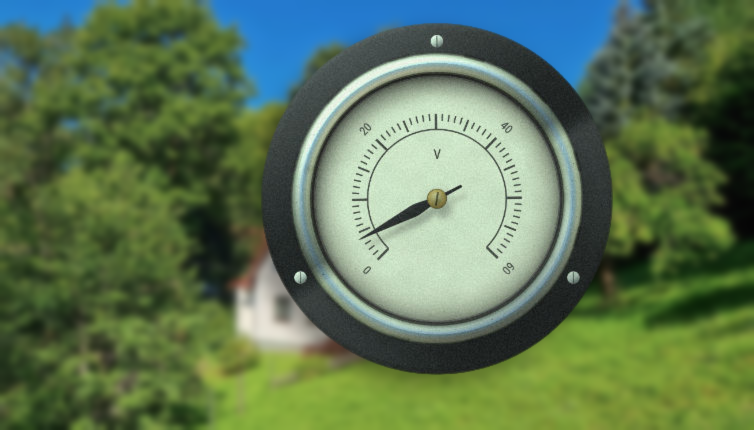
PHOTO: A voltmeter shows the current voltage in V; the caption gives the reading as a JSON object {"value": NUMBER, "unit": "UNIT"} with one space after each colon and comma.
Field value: {"value": 4, "unit": "V"}
